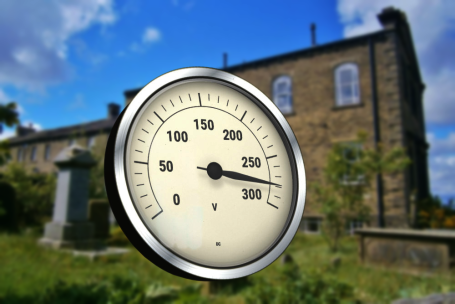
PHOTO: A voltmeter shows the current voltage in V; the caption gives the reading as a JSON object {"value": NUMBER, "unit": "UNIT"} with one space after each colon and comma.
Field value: {"value": 280, "unit": "V"}
